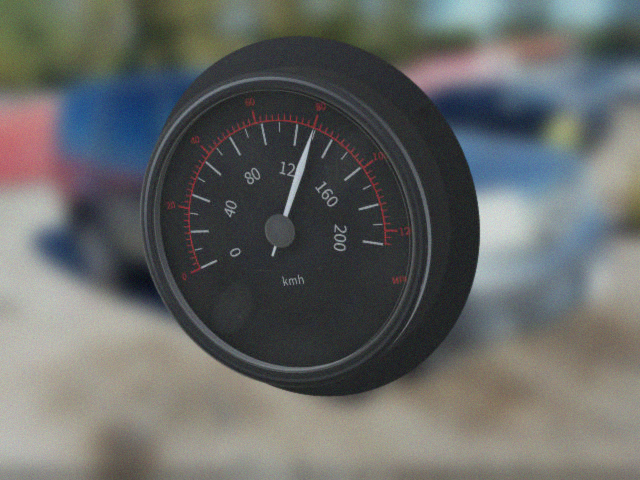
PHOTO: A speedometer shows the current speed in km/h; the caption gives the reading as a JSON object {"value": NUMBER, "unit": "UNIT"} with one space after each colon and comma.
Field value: {"value": 130, "unit": "km/h"}
